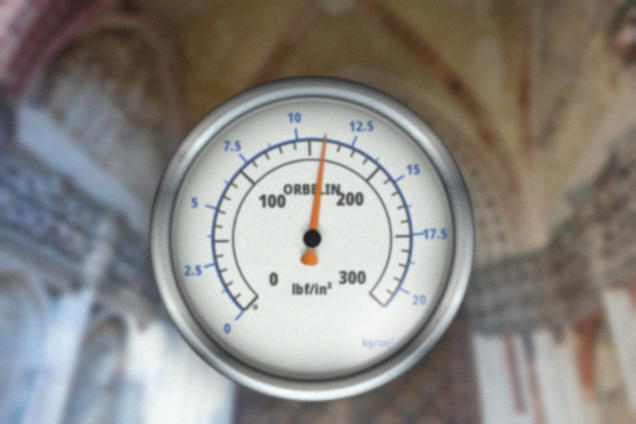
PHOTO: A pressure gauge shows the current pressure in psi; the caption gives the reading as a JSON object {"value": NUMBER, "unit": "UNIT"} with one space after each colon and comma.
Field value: {"value": 160, "unit": "psi"}
